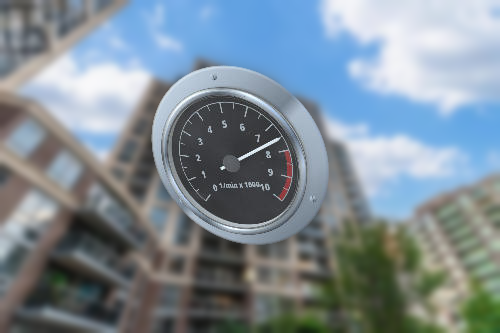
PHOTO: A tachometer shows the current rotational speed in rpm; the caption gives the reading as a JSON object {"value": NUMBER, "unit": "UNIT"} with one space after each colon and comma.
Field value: {"value": 7500, "unit": "rpm"}
